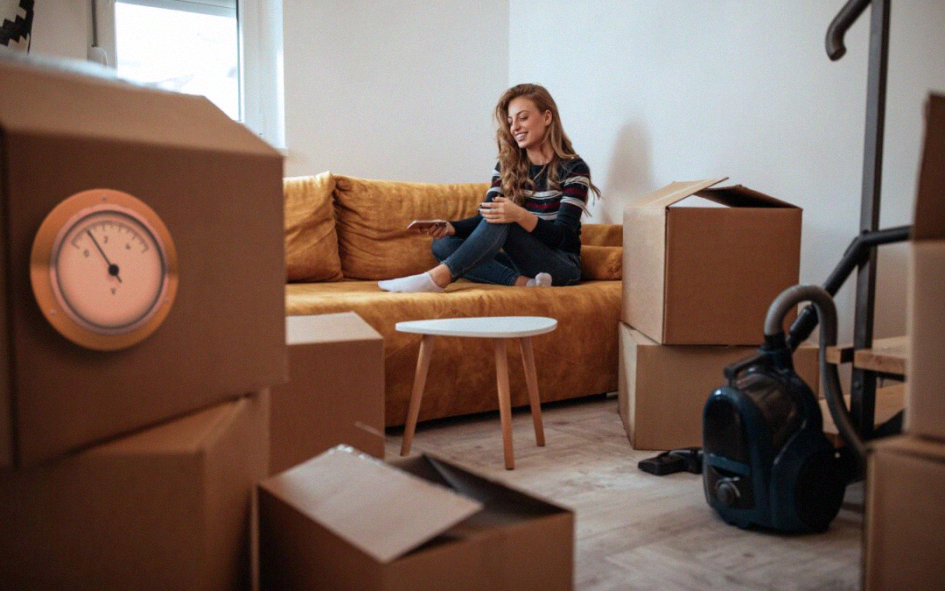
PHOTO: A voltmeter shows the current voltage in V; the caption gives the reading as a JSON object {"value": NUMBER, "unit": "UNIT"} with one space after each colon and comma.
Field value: {"value": 1, "unit": "V"}
